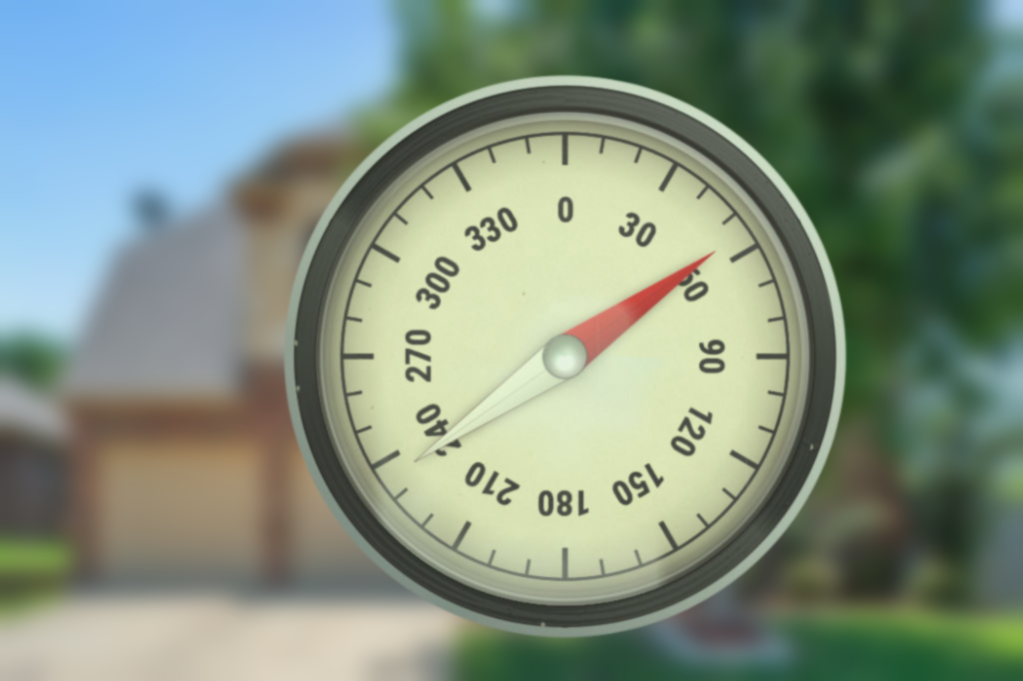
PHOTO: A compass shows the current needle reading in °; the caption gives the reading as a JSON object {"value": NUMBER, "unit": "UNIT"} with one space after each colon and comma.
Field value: {"value": 55, "unit": "°"}
